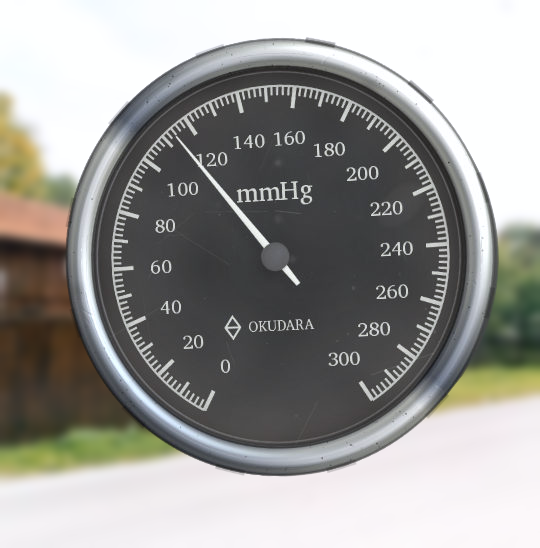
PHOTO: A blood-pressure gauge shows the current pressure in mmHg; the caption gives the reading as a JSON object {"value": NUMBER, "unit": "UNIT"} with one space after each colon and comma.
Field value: {"value": 114, "unit": "mmHg"}
